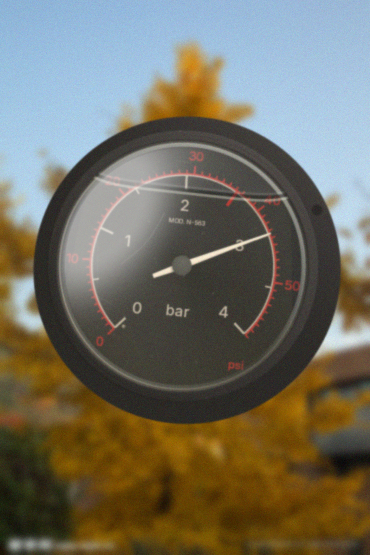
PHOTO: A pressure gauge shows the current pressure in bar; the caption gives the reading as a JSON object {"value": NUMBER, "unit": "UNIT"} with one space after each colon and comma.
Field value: {"value": 3, "unit": "bar"}
